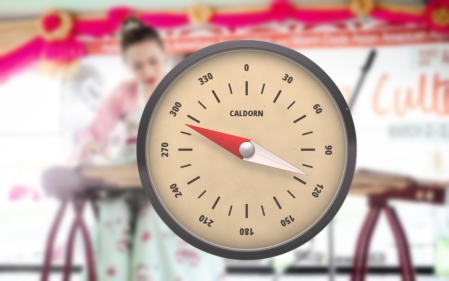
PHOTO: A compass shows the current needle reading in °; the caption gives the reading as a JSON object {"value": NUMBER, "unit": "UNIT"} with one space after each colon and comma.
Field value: {"value": 292.5, "unit": "°"}
